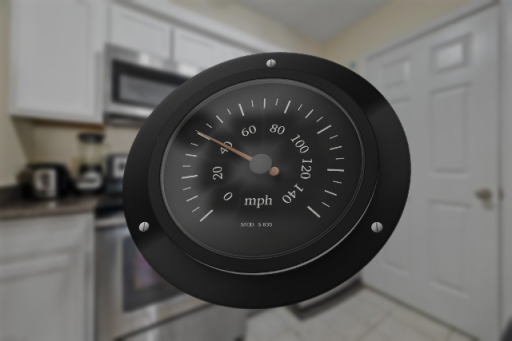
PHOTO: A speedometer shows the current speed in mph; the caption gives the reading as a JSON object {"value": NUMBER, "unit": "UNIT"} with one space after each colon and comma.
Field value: {"value": 40, "unit": "mph"}
